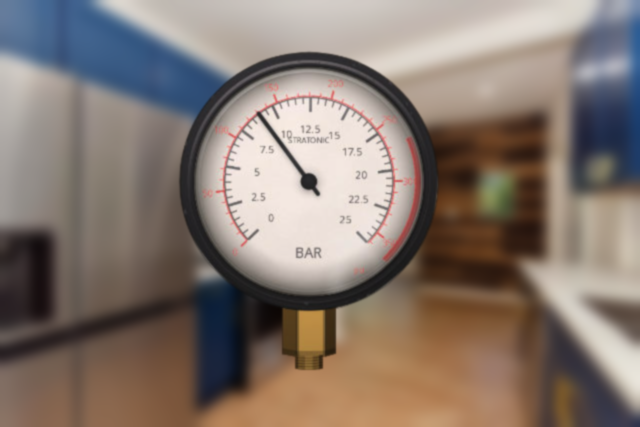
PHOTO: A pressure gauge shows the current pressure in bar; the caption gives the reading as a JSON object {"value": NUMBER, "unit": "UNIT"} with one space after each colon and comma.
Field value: {"value": 9, "unit": "bar"}
